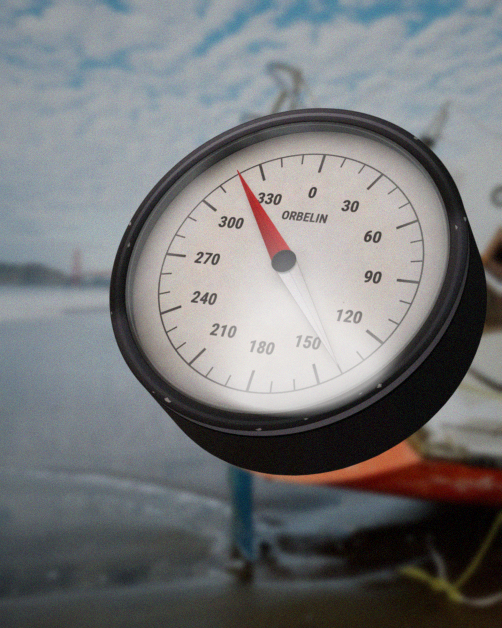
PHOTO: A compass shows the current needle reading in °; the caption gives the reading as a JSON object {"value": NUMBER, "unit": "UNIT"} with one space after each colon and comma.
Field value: {"value": 320, "unit": "°"}
